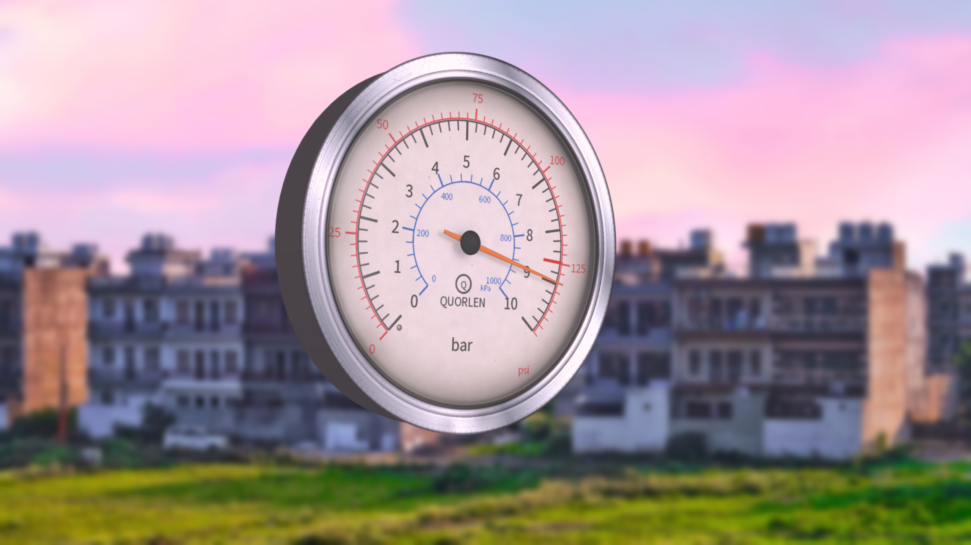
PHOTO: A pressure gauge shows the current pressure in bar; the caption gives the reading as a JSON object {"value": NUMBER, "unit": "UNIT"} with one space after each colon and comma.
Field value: {"value": 9, "unit": "bar"}
